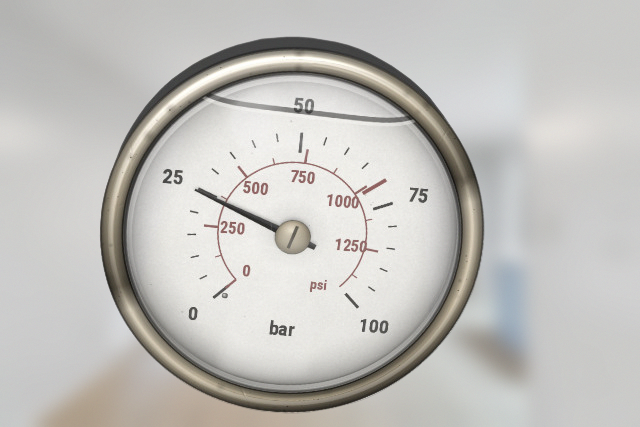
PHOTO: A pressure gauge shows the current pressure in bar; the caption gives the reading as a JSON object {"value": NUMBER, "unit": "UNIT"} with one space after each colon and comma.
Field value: {"value": 25, "unit": "bar"}
